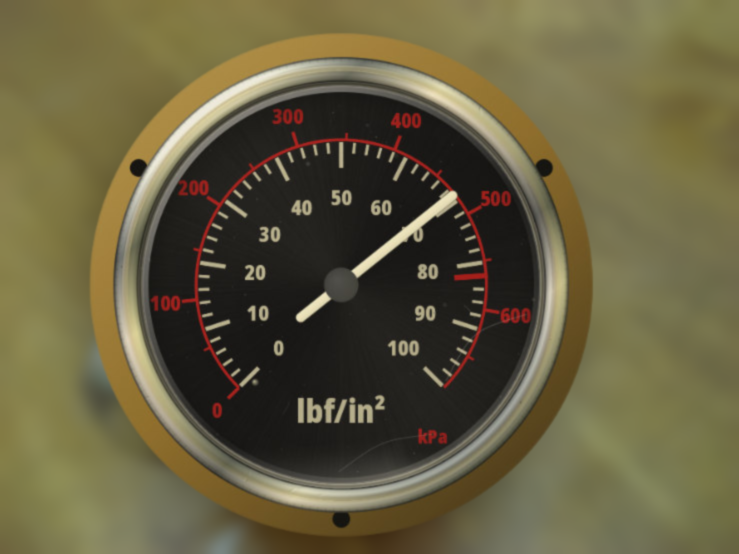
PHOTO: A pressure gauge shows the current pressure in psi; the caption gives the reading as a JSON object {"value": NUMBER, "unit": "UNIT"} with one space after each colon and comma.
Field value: {"value": 69, "unit": "psi"}
